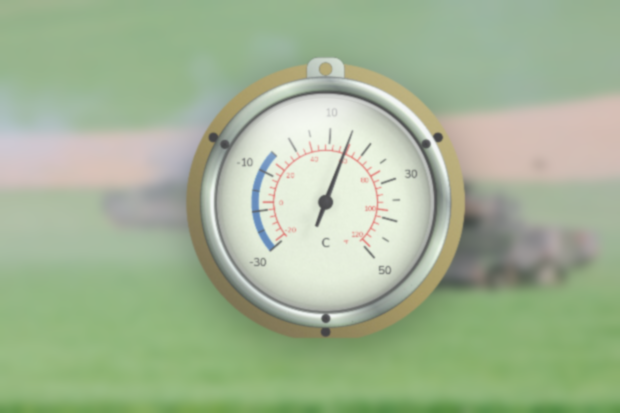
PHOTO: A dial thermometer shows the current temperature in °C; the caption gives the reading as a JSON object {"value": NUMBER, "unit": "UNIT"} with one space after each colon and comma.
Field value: {"value": 15, "unit": "°C"}
